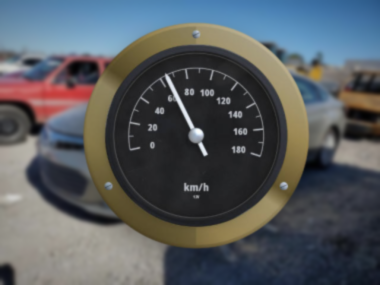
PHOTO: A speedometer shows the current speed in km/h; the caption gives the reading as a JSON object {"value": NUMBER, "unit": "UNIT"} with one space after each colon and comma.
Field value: {"value": 65, "unit": "km/h"}
